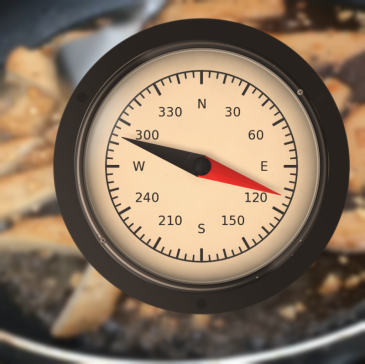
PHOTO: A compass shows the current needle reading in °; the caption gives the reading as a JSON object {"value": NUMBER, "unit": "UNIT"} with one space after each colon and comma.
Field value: {"value": 110, "unit": "°"}
